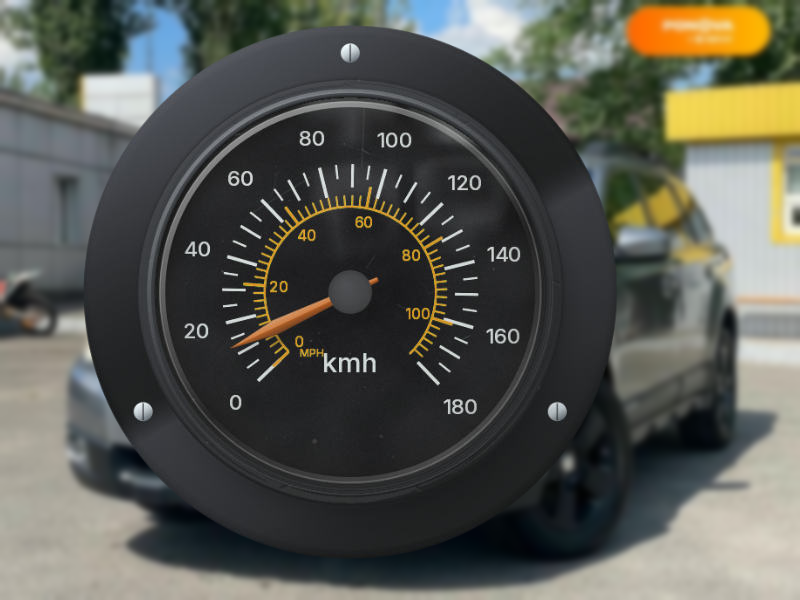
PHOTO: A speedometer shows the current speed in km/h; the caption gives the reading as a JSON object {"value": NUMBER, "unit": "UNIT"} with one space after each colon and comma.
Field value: {"value": 12.5, "unit": "km/h"}
